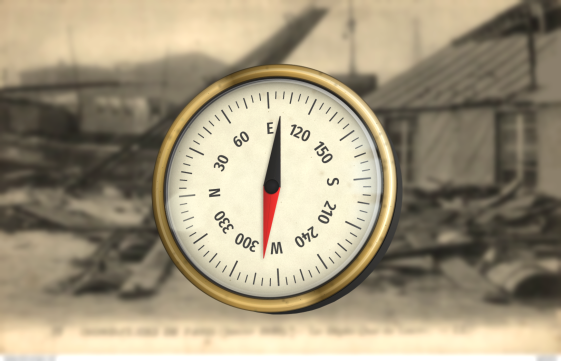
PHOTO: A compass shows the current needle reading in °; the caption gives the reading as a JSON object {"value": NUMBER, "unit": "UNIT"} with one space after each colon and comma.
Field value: {"value": 280, "unit": "°"}
